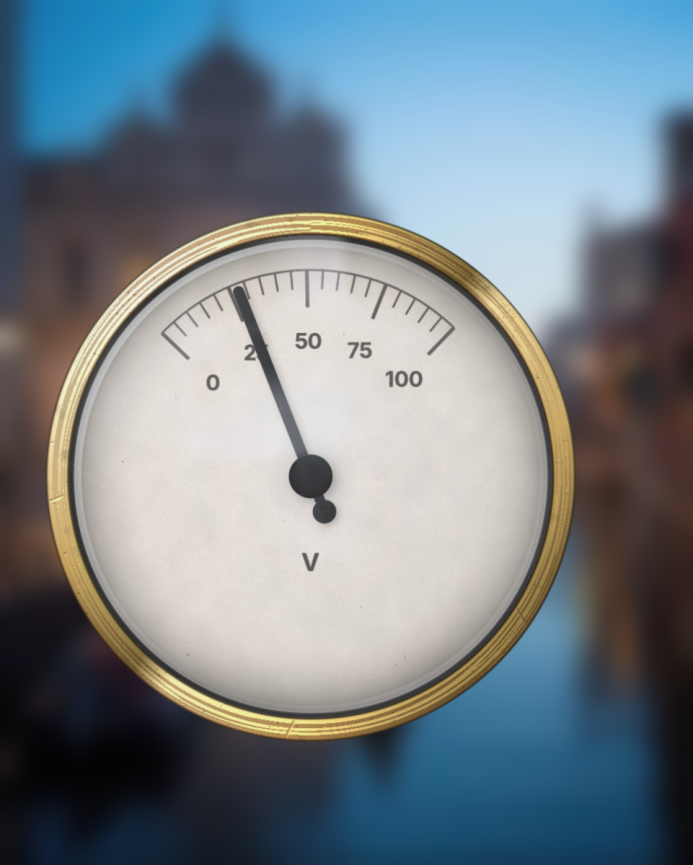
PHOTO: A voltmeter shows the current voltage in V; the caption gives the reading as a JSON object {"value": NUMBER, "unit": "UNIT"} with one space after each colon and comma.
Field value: {"value": 27.5, "unit": "V"}
